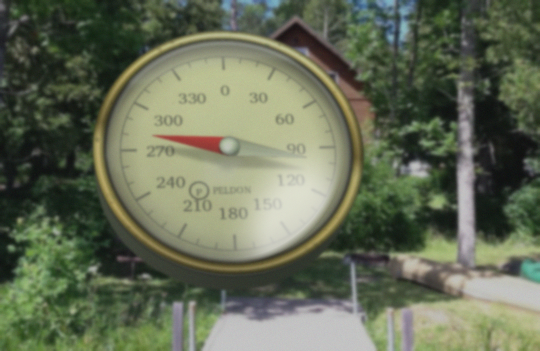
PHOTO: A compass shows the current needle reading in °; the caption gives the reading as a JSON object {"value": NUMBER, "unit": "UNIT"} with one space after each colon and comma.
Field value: {"value": 280, "unit": "°"}
